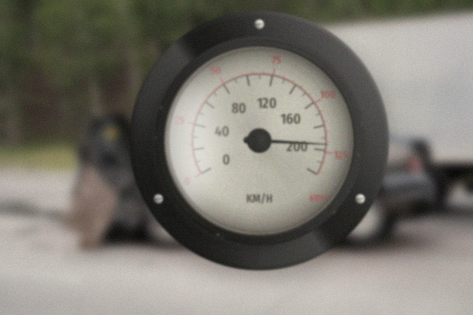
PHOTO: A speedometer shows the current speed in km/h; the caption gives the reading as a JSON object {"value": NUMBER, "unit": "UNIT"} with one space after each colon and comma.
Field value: {"value": 195, "unit": "km/h"}
